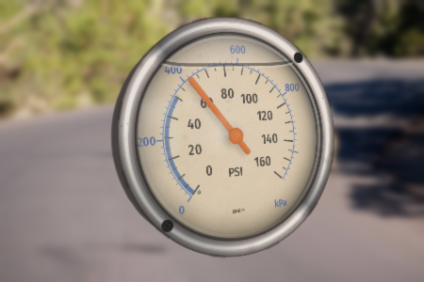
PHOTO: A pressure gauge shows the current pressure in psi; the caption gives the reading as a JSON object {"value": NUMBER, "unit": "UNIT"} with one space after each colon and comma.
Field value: {"value": 60, "unit": "psi"}
